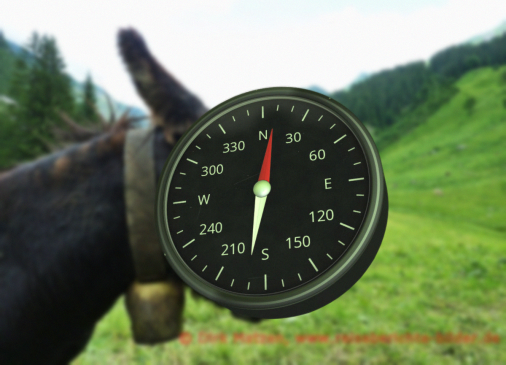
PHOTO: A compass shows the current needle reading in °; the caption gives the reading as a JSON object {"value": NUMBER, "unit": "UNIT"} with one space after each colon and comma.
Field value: {"value": 10, "unit": "°"}
